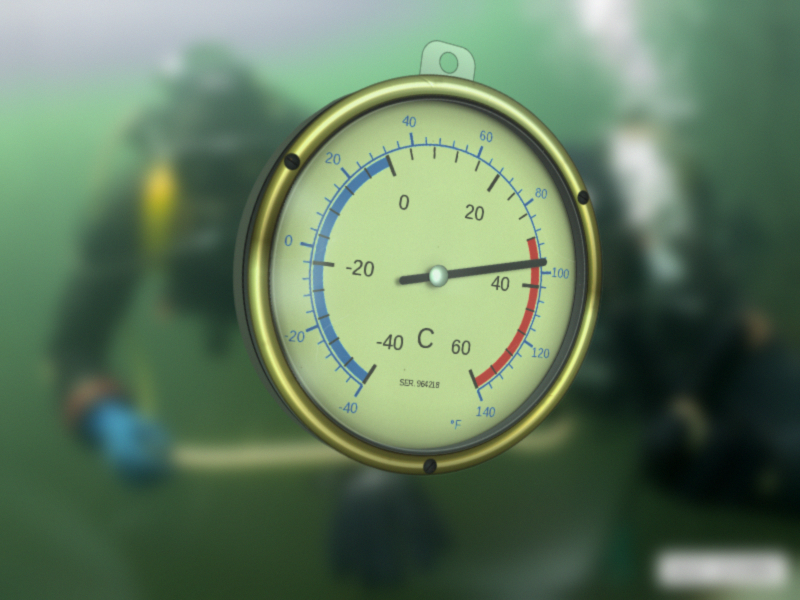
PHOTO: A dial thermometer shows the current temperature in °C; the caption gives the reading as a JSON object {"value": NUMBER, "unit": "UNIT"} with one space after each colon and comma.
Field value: {"value": 36, "unit": "°C"}
